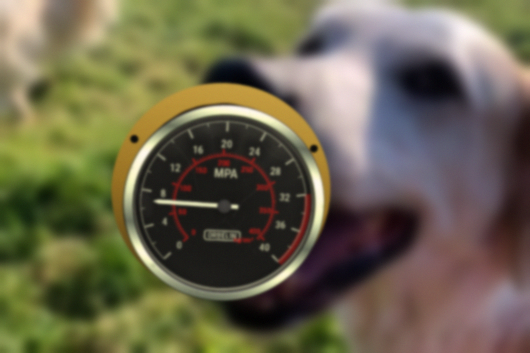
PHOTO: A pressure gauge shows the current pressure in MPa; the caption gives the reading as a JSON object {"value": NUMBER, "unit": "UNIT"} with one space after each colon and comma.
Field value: {"value": 7, "unit": "MPa"}
